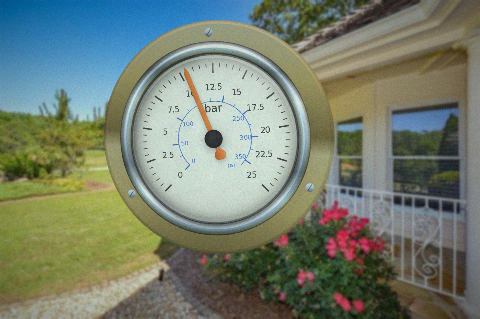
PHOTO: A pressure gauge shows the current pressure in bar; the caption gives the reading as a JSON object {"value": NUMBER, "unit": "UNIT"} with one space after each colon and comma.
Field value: {"value": 10.5, "unit": "bar"}
